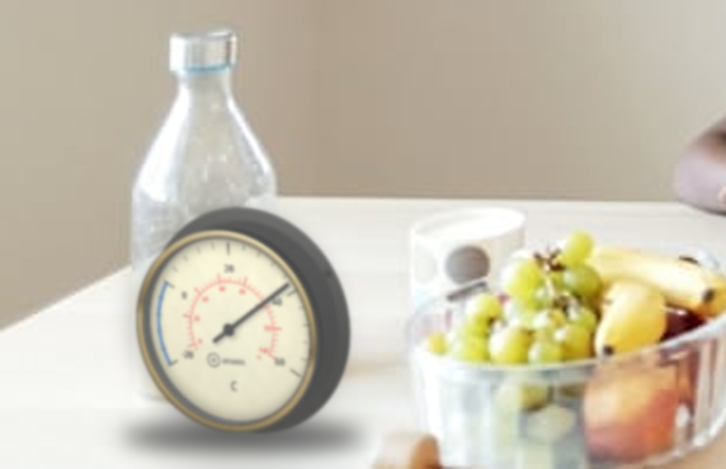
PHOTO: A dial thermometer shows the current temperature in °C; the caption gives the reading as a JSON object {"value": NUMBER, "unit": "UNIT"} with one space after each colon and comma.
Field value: {"value": 38, "unit": "°C"}
